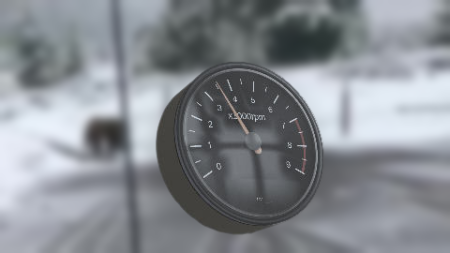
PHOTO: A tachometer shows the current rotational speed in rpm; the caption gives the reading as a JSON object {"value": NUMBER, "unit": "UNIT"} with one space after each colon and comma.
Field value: {"value": 3500, "unit": "rpm"}
